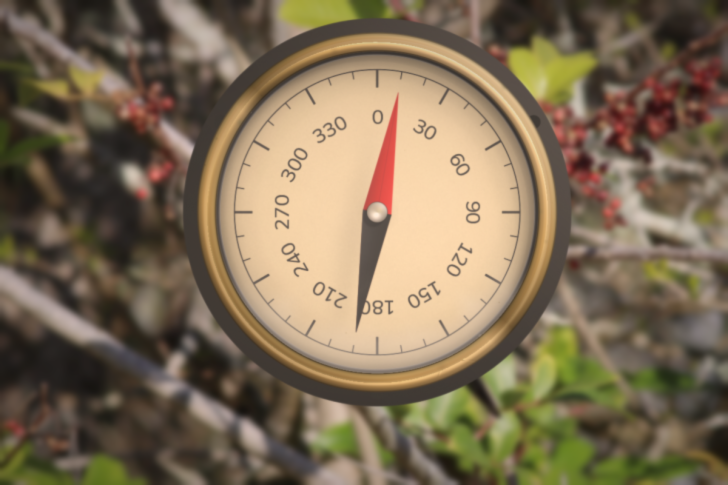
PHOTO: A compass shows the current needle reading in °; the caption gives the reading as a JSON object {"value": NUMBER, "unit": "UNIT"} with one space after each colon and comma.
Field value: {"value": 10, "unit": "°"}
